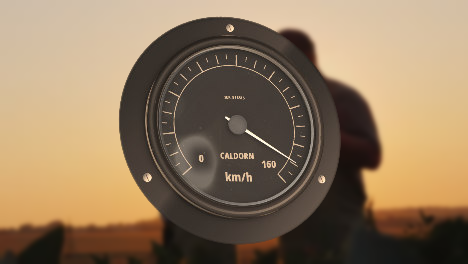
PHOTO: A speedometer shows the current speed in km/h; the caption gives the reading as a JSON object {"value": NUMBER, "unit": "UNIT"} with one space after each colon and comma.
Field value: {"value": 150, "unit": "km/h"}
